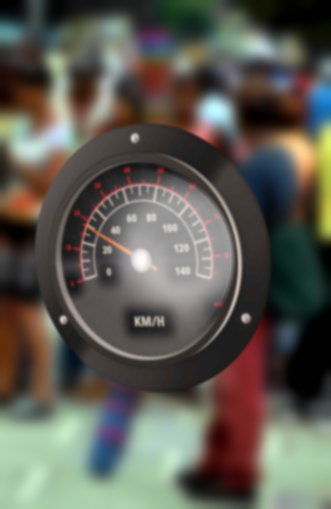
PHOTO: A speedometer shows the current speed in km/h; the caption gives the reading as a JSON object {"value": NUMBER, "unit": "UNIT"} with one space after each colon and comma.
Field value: {"value": 30, "unit": "km/h"}
